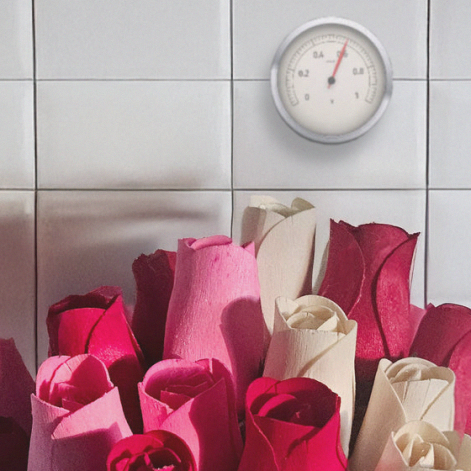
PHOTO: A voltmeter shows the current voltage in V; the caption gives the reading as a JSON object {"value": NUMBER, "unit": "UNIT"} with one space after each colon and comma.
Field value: {"value": 0.6, "unit": "V"}
